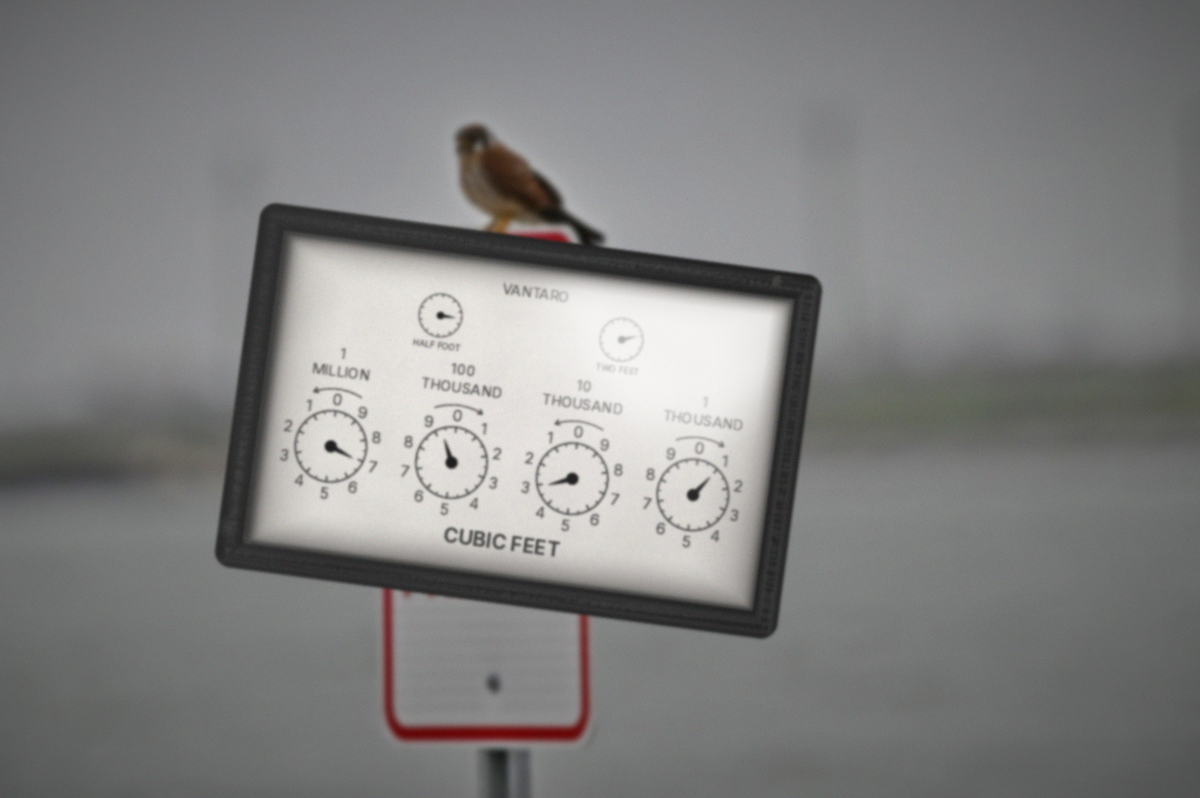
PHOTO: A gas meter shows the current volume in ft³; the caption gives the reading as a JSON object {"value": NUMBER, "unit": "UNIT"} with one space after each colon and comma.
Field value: {"value": 693100, "unit": "ft³"}
